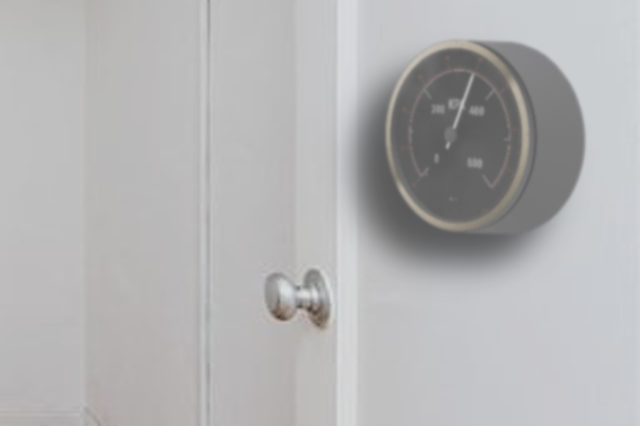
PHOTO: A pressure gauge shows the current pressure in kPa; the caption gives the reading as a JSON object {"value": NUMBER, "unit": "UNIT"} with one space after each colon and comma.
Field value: {"value": 350, "unit": "kPa"}
